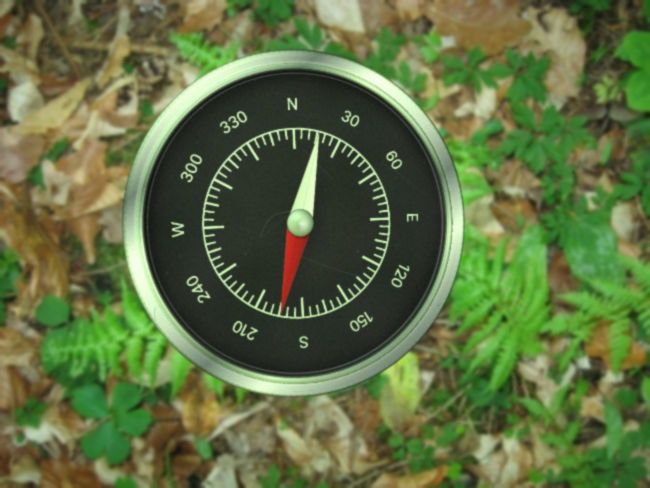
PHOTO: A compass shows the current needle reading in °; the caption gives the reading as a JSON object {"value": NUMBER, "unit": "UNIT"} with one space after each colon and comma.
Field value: {"value": 195, "unit": "°"}
